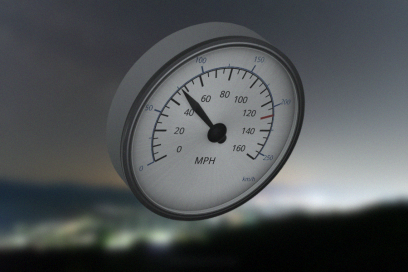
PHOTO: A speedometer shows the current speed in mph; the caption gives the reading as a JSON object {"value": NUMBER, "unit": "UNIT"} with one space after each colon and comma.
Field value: {"value": 47.5, "unit": "mph"}
